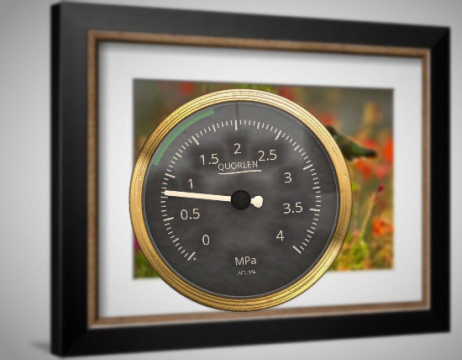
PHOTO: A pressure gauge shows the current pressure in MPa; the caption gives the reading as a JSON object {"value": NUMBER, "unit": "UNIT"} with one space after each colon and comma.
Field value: {"value": 0.8, "unit": "MPa"}
